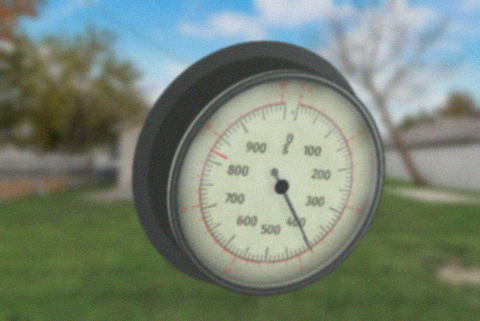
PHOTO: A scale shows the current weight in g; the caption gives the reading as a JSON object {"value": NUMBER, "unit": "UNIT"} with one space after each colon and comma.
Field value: {"value": 400, "unit": "g"}
